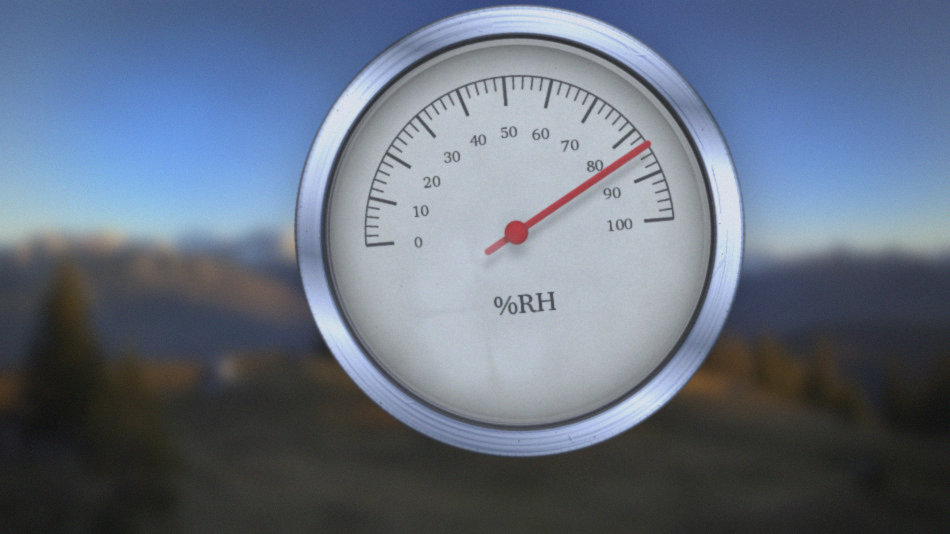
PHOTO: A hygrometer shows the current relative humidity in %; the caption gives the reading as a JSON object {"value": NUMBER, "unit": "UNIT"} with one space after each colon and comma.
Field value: {"value": 84, "unit": "%"}
